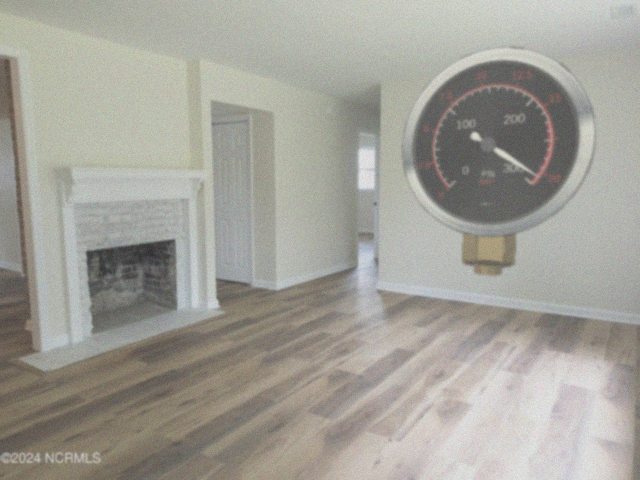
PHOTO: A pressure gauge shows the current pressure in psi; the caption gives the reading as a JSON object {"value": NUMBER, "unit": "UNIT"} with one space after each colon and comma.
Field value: {"value": 290, "unit": "psi"}
